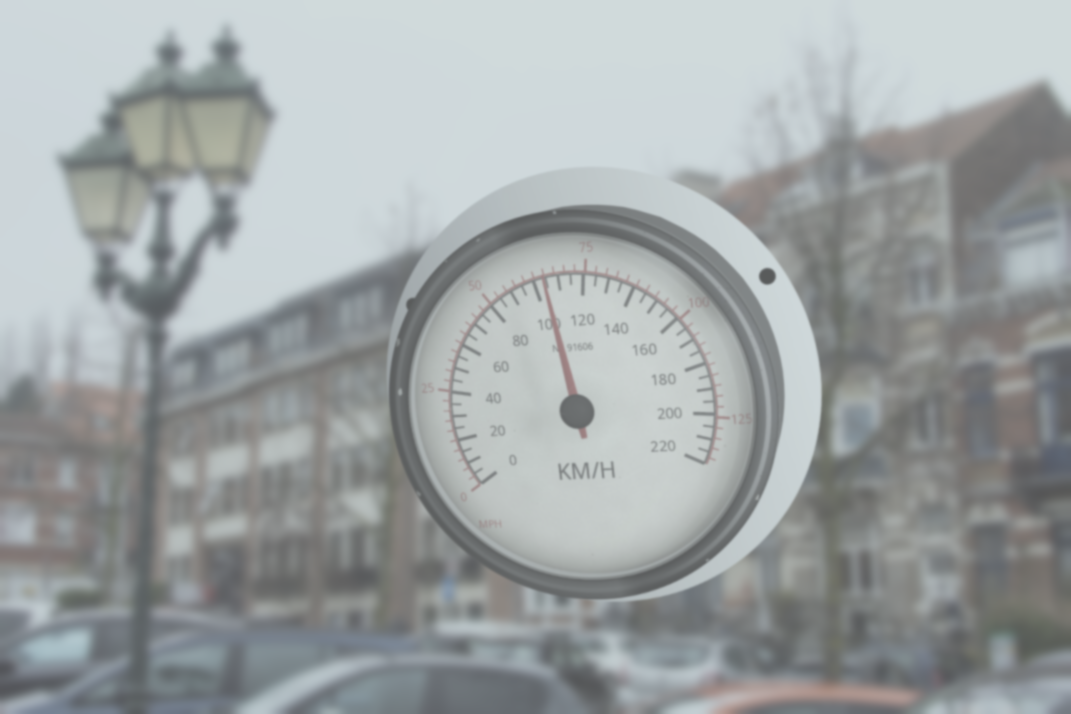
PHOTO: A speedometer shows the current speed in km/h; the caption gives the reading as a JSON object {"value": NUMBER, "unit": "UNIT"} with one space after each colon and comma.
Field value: {"value": 105, "unit": "km/h"}
